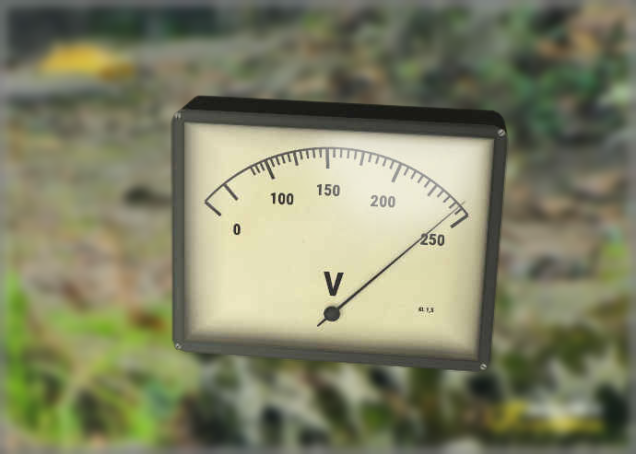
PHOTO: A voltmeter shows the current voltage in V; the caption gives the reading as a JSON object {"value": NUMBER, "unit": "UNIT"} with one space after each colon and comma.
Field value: {"value": 242.5, "unit": "V"}
